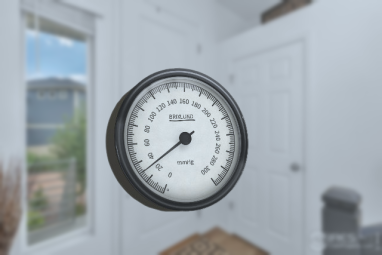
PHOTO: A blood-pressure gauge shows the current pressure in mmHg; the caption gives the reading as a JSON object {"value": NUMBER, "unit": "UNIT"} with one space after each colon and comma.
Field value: {"value": 30, "unit": "mmHg"}
